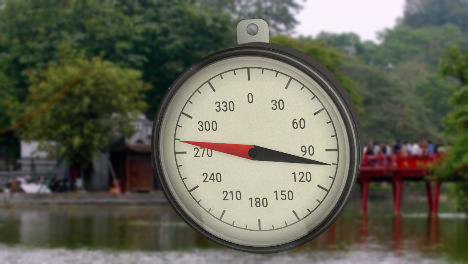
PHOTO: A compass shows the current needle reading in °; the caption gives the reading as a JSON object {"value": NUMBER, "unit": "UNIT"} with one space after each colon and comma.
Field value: {"value": 280, "unit": "°"}
